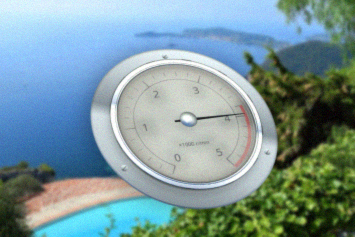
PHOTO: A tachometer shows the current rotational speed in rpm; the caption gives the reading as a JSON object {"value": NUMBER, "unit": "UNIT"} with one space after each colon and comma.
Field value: {"value": 4000, "unit": "rpm"}
